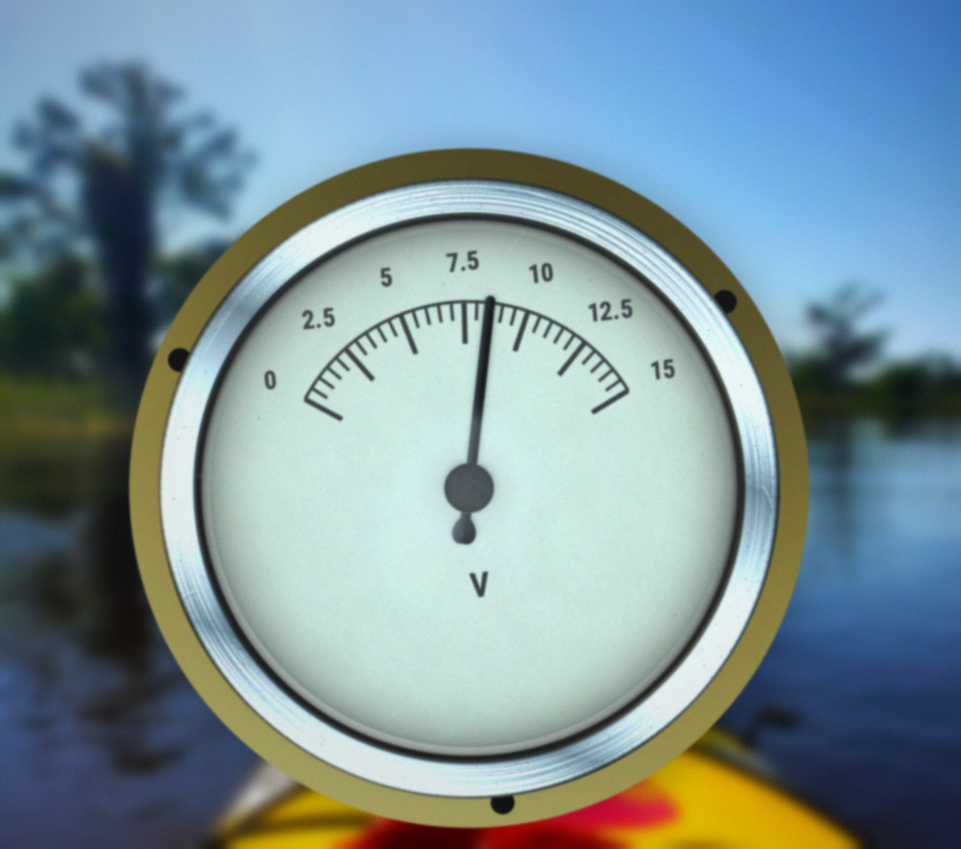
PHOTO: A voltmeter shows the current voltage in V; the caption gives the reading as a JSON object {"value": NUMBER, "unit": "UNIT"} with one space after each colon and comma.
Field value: {"value": 8.5, "unit": "V"}
